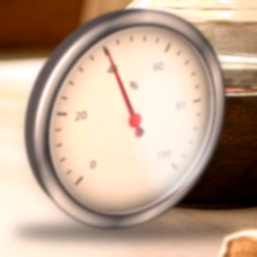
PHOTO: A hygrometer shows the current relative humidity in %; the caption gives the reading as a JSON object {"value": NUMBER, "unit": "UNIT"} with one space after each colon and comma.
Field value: {"value": 40, "unit": "%"}
